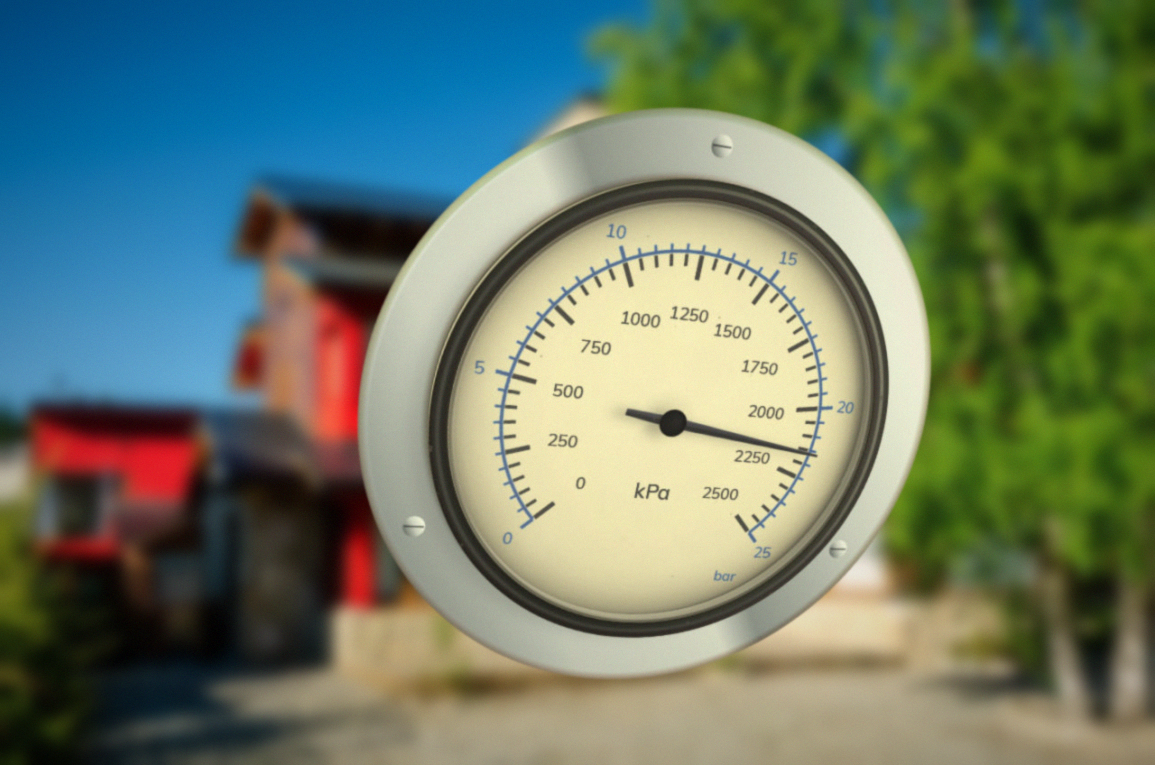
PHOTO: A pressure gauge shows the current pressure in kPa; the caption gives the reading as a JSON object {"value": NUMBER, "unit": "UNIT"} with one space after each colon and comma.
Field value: {"value": 2150, "unit": "kPa"}
